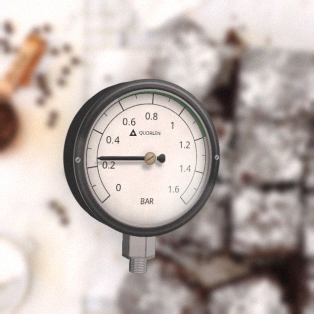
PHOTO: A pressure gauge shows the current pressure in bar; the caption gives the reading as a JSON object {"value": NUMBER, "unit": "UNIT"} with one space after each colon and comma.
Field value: {"value": 0.25, "unit": "bar"}
